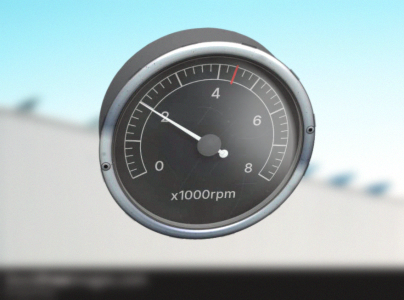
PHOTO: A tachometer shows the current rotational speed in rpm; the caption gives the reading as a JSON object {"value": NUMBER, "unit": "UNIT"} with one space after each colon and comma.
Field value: {"value": 2000, "unit": "rpm"}
